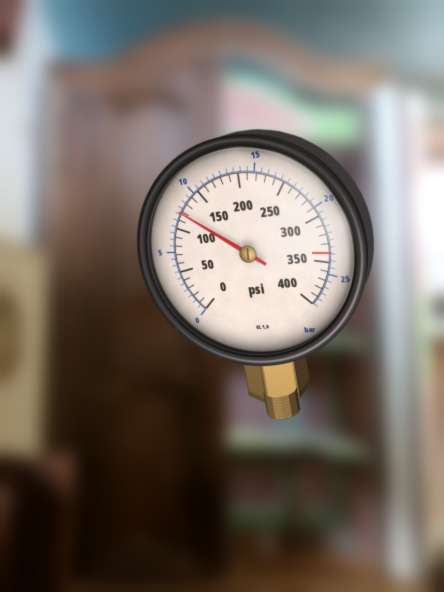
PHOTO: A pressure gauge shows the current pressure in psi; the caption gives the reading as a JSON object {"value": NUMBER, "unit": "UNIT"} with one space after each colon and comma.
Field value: {"value": 120, "unit": "psi"}
